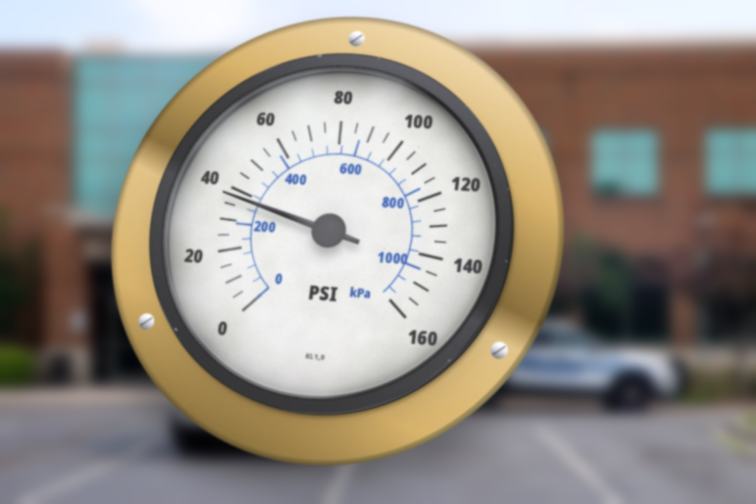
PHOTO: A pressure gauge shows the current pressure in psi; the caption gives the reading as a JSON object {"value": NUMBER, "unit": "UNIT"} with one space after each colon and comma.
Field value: {"value": 37.5, "unit": "psi"}
